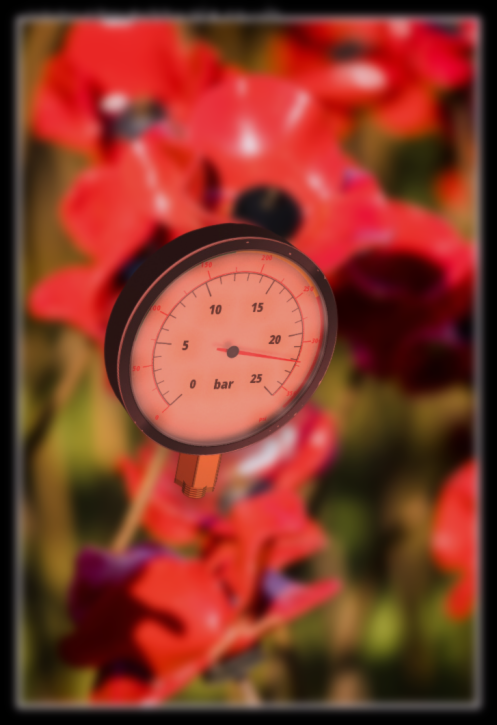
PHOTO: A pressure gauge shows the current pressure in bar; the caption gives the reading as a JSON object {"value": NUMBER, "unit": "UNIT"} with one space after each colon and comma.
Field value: {"value": 22, "unit": "bar"}
